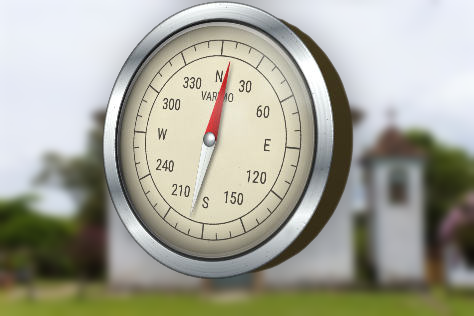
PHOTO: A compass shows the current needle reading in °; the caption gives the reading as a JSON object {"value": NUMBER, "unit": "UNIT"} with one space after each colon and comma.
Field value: {"value": 10, "unit": "°"}
